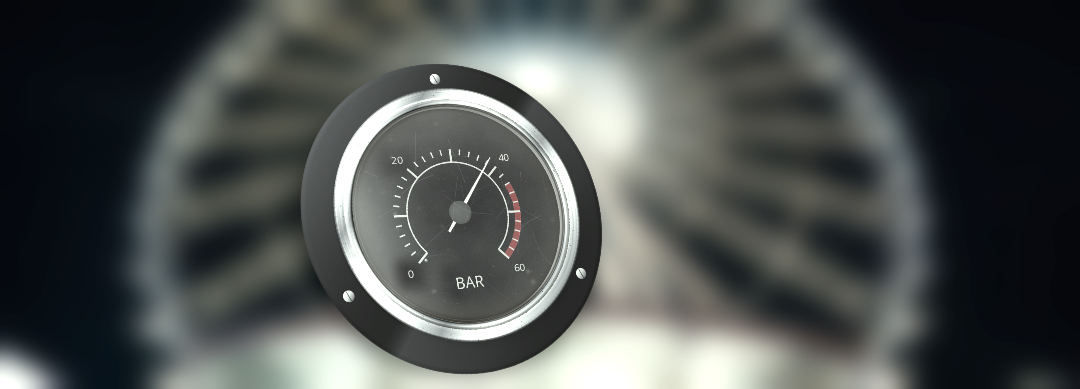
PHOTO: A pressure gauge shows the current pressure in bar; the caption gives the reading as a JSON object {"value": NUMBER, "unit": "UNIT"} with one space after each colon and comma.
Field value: {"value": 38, "unit": "bar"}
